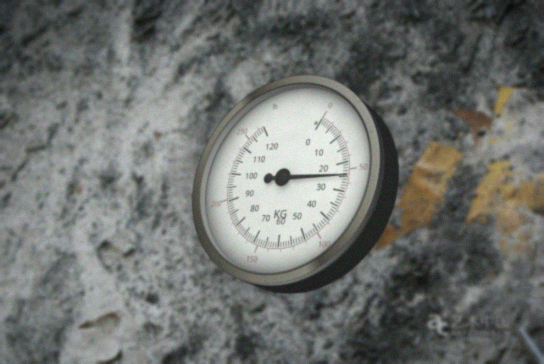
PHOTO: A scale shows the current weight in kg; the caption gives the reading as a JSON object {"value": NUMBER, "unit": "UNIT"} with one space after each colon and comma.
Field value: {"value": 25, "unit": "kg"}
